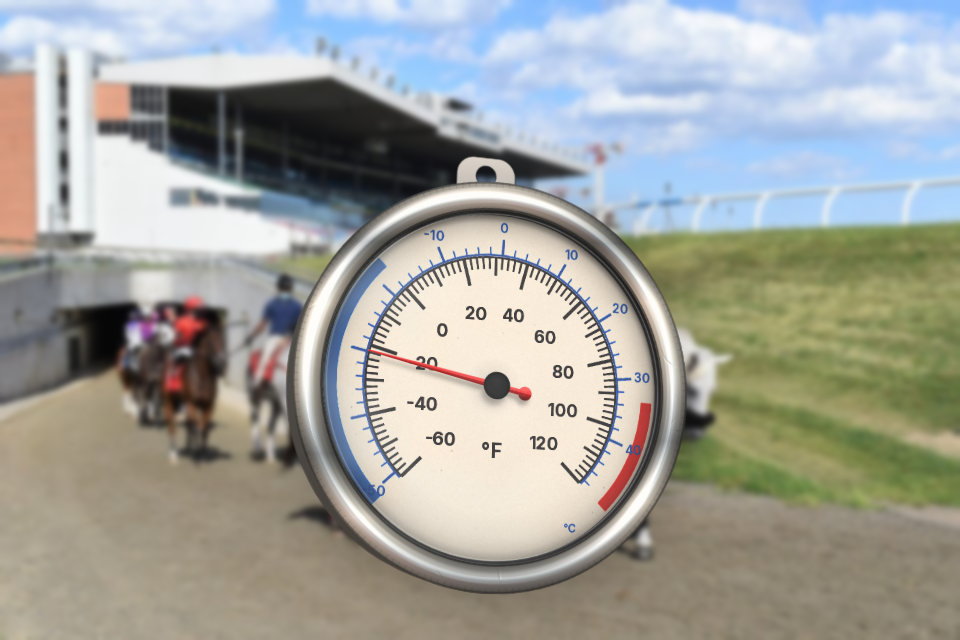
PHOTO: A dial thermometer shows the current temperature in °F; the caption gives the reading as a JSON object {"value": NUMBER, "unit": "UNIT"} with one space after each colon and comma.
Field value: {"value": -22, "unit": "°F"}
